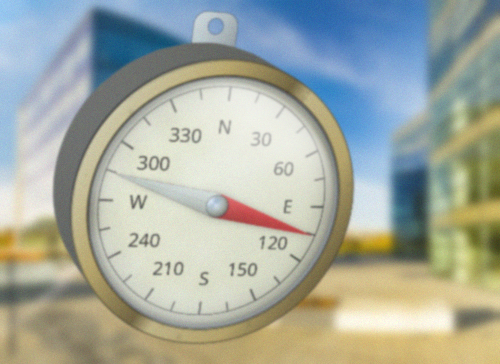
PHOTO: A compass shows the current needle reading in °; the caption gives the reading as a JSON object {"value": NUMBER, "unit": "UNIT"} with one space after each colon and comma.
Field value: {"value": 105, "unit": "°"}
